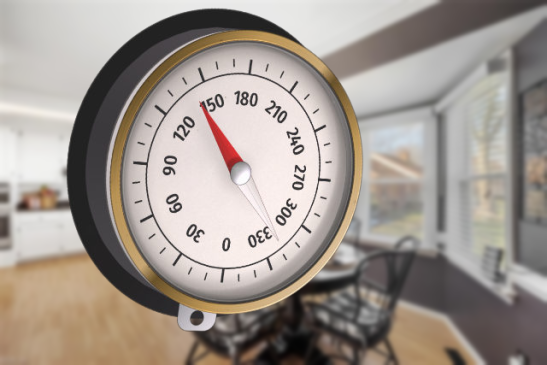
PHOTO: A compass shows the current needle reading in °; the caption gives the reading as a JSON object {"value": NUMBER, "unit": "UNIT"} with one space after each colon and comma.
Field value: {"value": 140, "unit": "°"}
